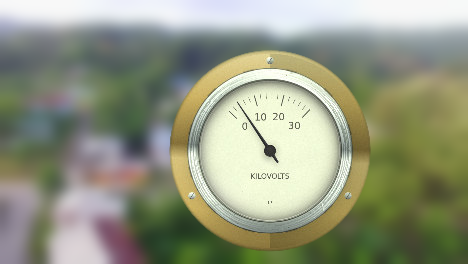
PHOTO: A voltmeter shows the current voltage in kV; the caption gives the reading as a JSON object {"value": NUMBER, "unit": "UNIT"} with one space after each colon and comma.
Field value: {"value": 4, "unit": "kV"}
